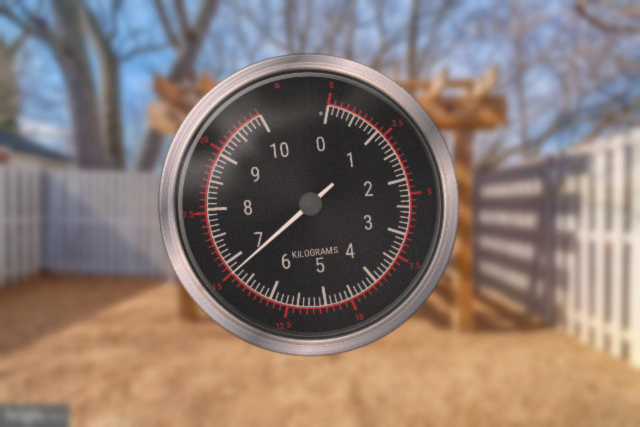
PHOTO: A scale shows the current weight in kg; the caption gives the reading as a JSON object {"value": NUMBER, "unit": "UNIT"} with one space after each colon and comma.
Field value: {"value": 6.8, "unit": "kg"}
